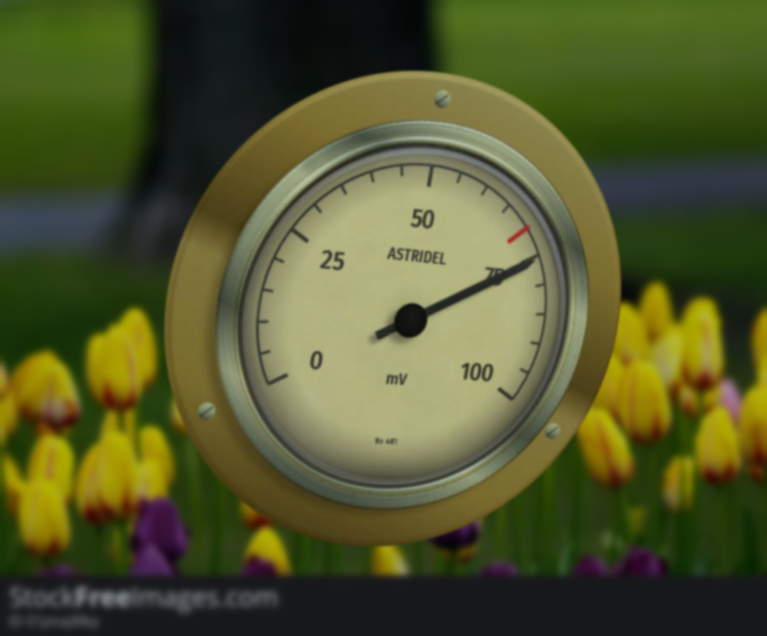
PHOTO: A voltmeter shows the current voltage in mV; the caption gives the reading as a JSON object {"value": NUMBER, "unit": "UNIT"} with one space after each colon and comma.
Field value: {"value": 75, "unit": "mV"}
